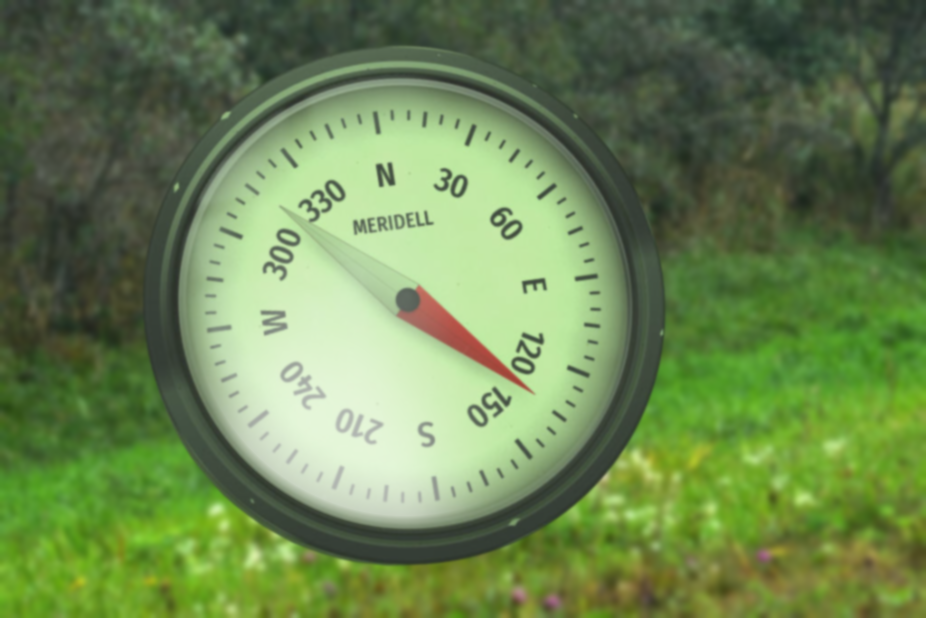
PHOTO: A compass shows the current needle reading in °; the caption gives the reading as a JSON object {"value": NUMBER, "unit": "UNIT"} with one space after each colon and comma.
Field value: {"value": 135, "unit": "°"}
